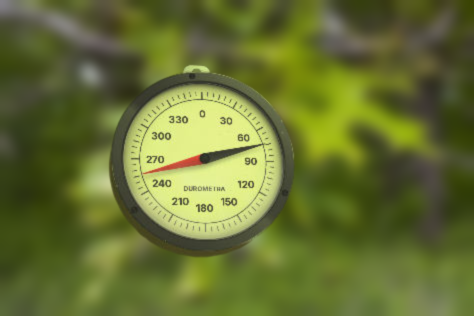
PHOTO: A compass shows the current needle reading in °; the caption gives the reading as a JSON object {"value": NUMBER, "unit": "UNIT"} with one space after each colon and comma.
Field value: {"value": 255, "unit": "°"}
